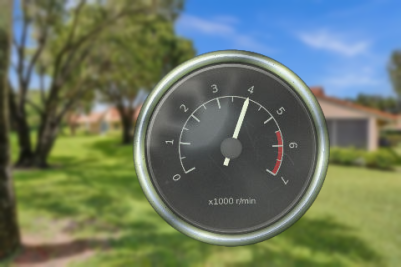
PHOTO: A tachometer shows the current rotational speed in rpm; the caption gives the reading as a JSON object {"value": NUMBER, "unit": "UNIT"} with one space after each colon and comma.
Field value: {"value": 4000, "unit": "rpm"}
